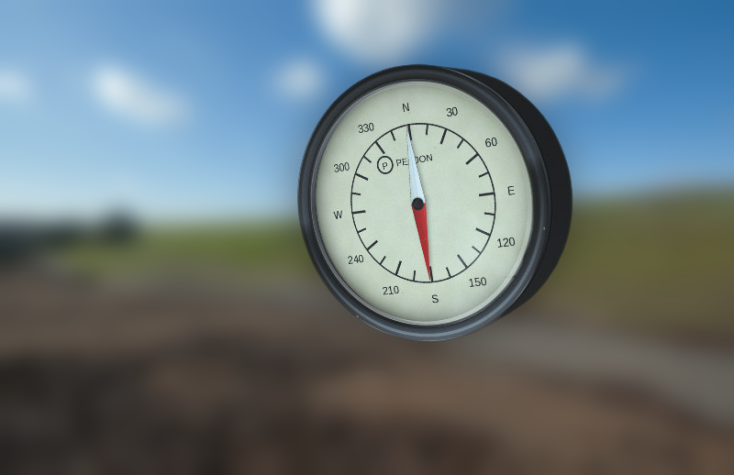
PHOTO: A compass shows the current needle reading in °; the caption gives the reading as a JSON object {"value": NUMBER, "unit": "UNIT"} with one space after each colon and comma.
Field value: {"value": 180, "unit": "°"}
